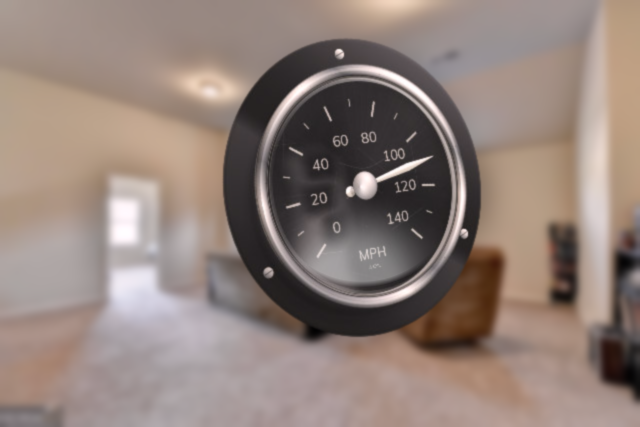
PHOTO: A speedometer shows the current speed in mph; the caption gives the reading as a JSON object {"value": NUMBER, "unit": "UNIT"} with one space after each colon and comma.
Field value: {"value": 110, "unit": "mph"}
